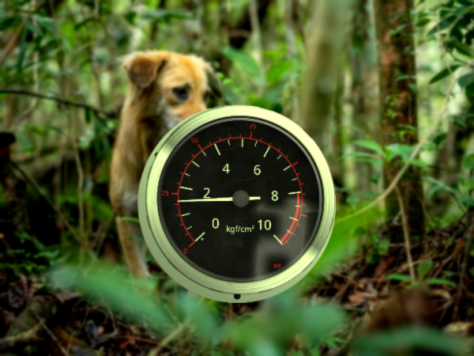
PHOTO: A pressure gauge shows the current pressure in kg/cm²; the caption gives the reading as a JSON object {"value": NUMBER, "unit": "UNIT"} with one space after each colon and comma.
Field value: {"value": 1.5, "unit": "kg/cm²"}
